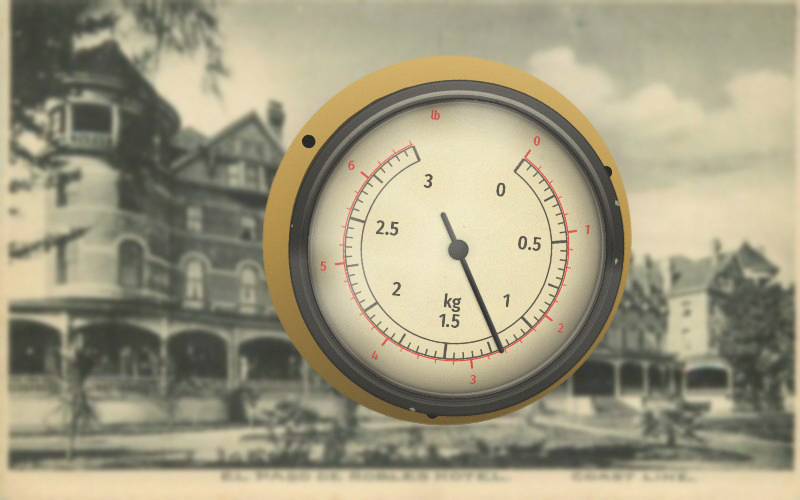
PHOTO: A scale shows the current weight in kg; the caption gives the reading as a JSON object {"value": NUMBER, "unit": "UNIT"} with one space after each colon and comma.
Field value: {"value": 1.2, "unit": "kg"}
